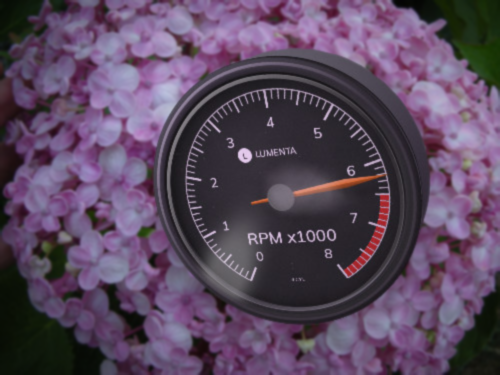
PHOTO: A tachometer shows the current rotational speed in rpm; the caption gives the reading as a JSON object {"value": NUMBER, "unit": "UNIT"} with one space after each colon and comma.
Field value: {"value": 6200, "unit": "rpm"}
